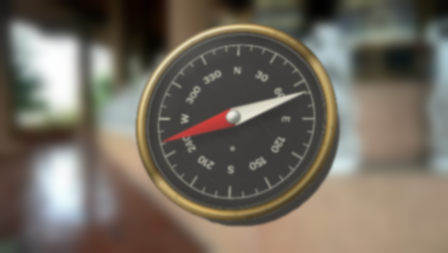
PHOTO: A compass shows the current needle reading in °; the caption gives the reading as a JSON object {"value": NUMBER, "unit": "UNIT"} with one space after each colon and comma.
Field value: {"value": 250, "unit": "°"}
